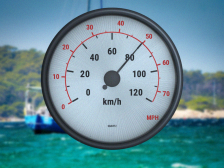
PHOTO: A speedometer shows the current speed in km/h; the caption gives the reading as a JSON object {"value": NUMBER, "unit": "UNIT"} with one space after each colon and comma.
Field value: {"value": 80, "unit": "km/h"}
